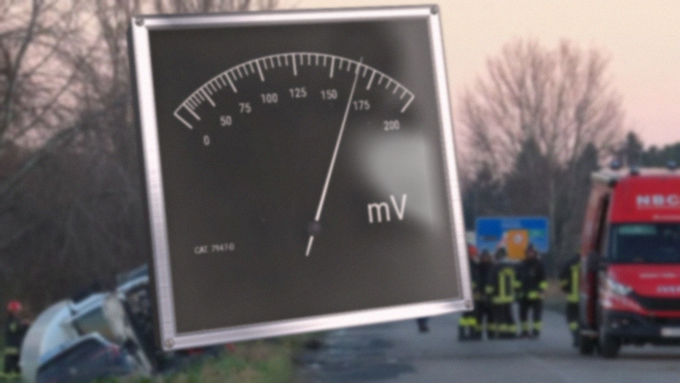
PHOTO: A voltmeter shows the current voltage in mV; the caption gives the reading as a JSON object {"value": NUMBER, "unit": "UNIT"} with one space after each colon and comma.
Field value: {"value": 165, "unit": "mV"}
